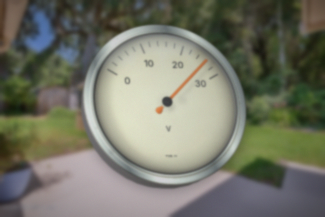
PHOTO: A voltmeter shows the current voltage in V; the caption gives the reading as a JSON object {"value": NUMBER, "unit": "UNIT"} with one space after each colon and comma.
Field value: {"value": 26, "unit": "V"}
